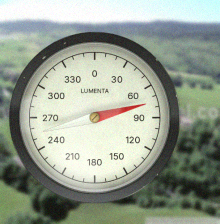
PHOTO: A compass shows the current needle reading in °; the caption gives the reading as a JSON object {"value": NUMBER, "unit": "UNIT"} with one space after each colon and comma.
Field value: {"value": 75, "unit": "°"}
